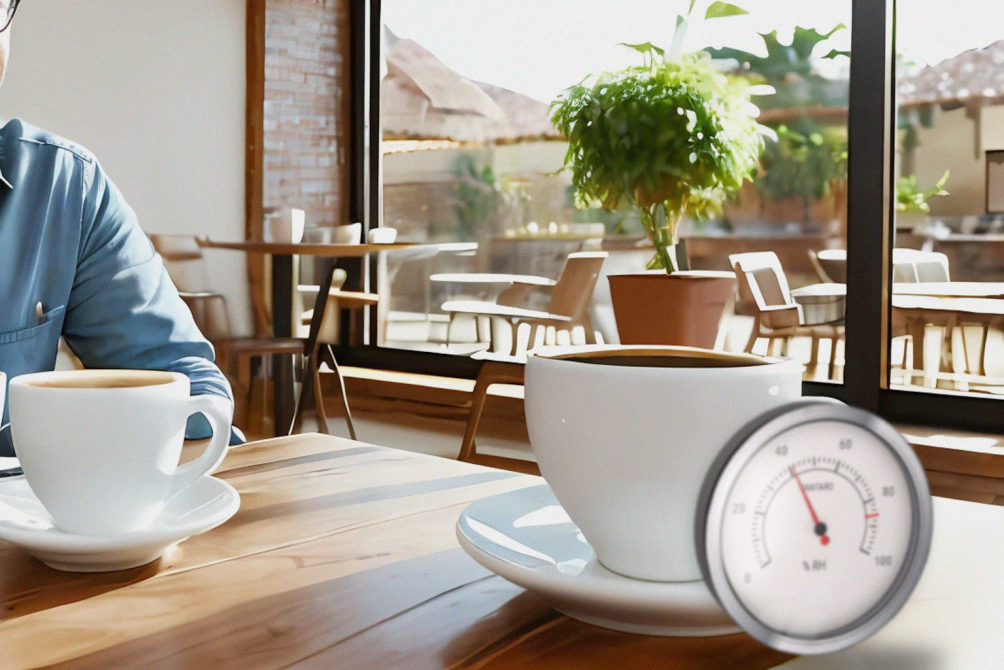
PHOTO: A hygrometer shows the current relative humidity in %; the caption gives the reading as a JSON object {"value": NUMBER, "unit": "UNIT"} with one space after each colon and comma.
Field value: {"value": 40, "unit": "%"}
